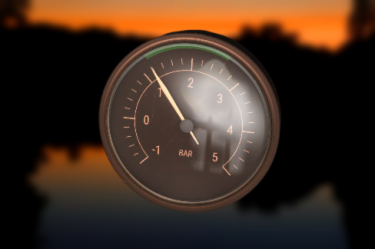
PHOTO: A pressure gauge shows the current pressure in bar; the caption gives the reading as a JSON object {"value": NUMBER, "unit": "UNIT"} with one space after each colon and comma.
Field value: {"value": 1.2, "unit": "bar"}
